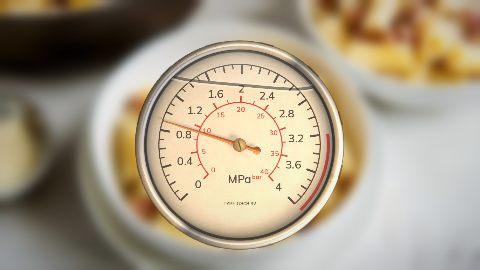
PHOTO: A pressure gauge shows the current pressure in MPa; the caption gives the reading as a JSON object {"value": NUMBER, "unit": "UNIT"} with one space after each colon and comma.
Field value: {"value": 0.9, "unit": "MPa"}
